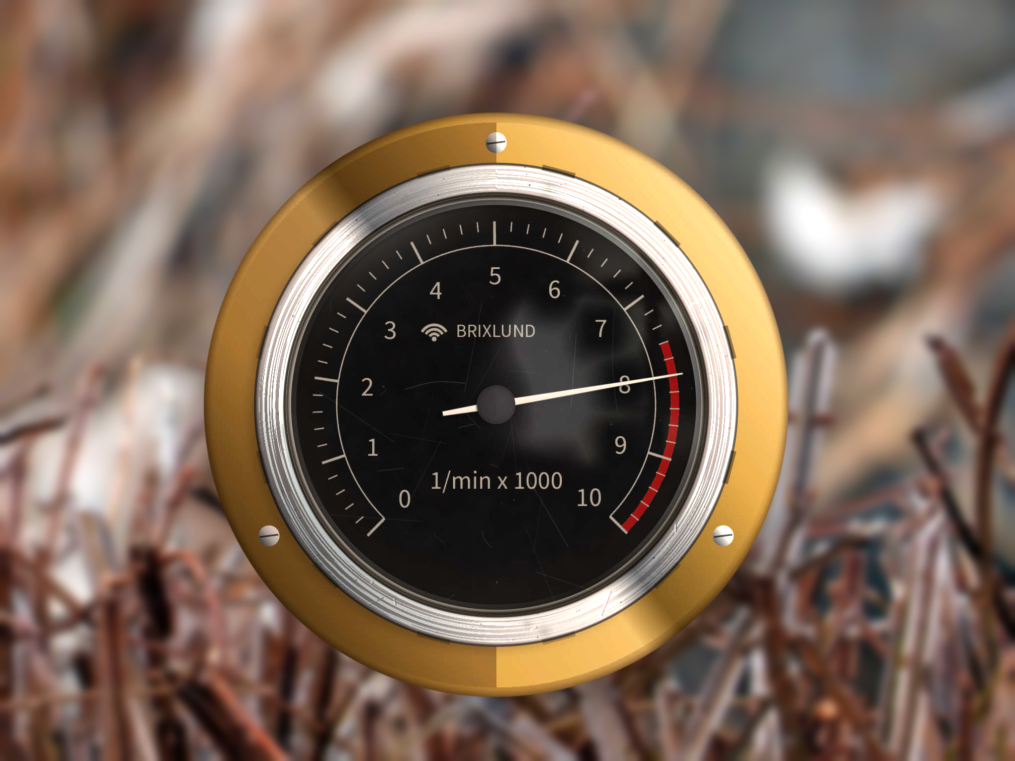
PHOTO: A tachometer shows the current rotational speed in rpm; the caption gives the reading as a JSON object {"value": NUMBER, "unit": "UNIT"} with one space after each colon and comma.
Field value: {"value": 8000, "unit": "rpm"}
